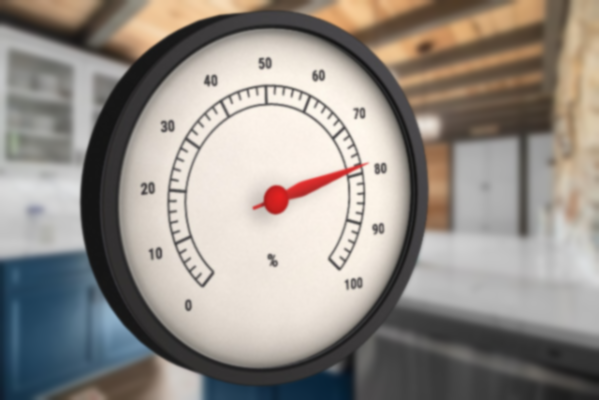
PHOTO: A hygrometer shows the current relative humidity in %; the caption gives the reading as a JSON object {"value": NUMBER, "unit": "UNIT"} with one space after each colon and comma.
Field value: {"value": 78, "unit": "%"}
